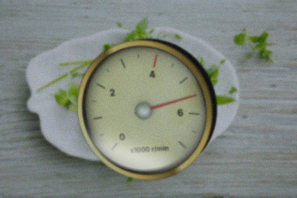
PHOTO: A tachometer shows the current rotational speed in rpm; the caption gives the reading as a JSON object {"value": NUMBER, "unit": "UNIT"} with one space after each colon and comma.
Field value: {"value": 5500, "unit": "rpm"}
